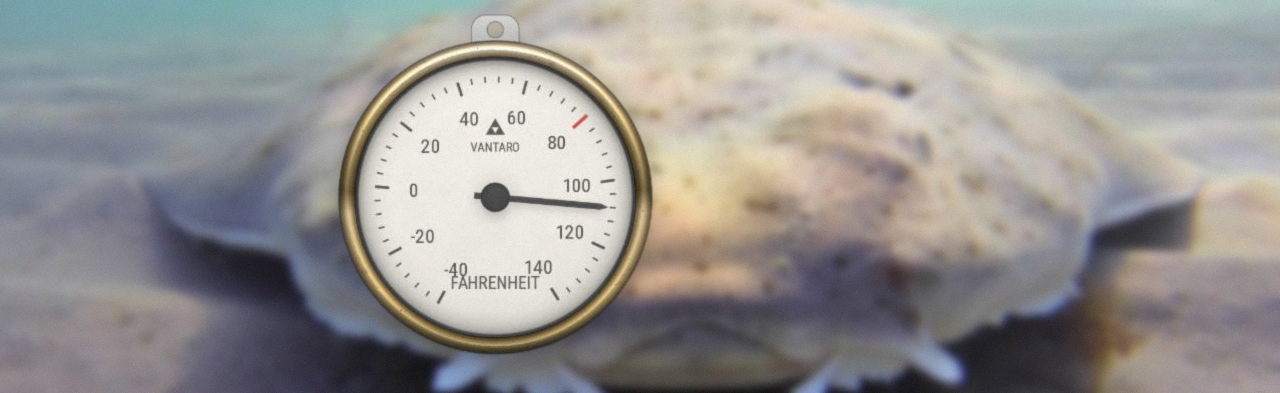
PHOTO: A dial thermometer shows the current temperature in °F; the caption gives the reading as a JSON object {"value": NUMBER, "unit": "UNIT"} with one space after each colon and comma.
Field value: {"value": 108, "unit": "°F"}
